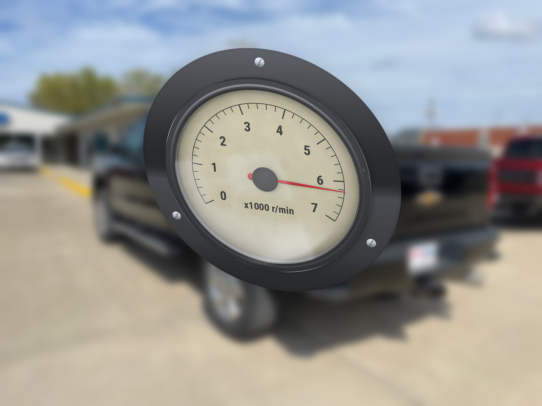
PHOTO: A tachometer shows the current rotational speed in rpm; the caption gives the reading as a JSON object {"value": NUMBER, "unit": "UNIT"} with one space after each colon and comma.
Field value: {"value": 6200, "unit": "rpm"}
